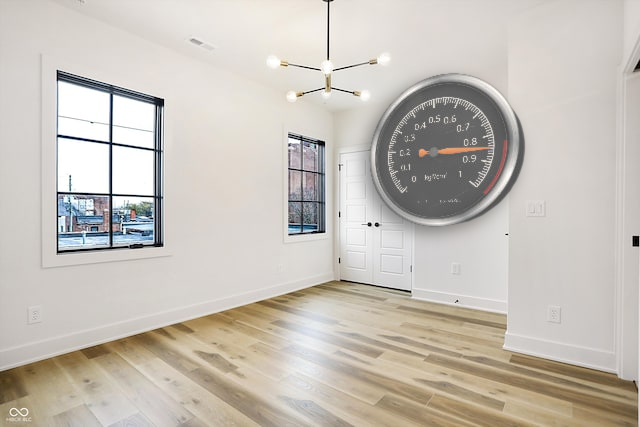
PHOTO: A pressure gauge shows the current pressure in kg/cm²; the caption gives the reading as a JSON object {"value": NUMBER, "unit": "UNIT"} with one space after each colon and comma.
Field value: {"value": 0.85, "unit": "kg/cm²"}
